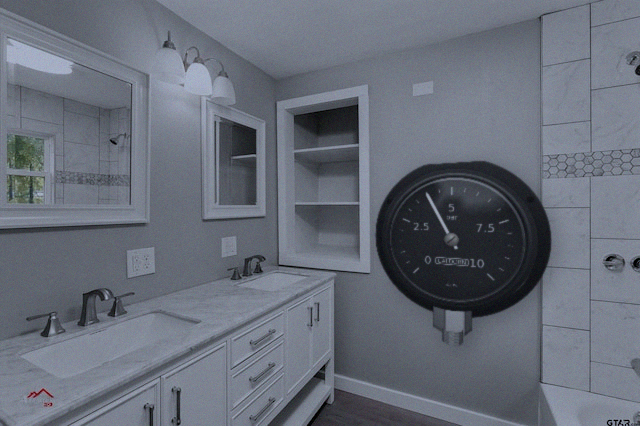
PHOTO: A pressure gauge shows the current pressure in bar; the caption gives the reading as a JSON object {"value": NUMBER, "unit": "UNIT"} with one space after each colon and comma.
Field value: {"value": 4, "unit": "bar"}
